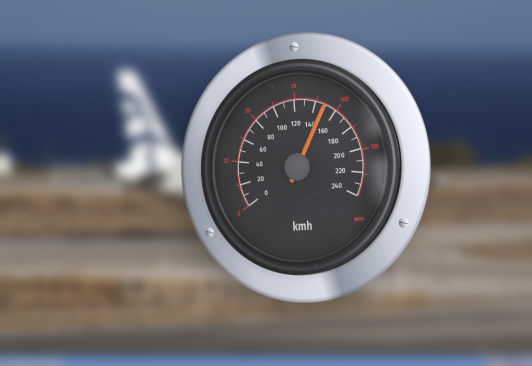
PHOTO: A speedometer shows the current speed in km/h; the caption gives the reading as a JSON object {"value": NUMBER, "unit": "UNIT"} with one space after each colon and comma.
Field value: {"value": 150, "unit": "km/h"}
